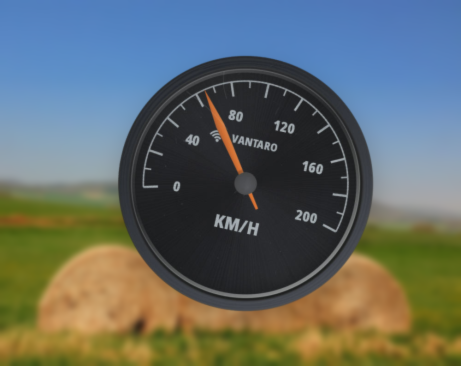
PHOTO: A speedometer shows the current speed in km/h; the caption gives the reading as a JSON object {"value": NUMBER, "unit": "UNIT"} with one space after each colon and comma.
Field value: {"value": 65, "unit": "km/h"}
